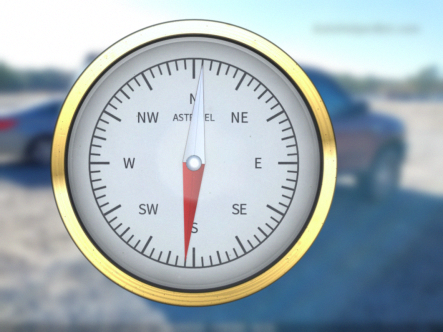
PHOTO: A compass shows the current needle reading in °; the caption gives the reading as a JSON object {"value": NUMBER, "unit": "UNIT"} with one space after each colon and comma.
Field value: {"value": 185, "unit": "°"}
